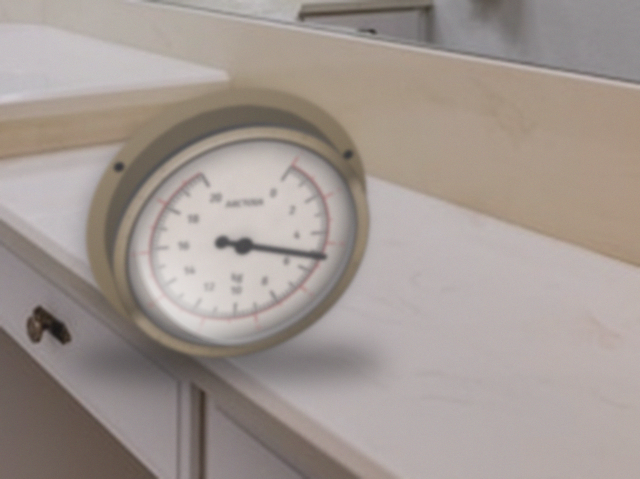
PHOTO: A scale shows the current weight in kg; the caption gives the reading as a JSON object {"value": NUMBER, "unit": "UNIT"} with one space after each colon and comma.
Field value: {"value": 5, "unit": "kg"}
